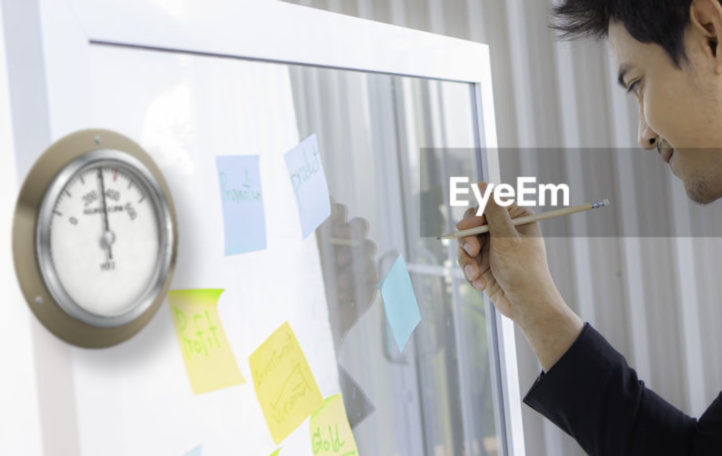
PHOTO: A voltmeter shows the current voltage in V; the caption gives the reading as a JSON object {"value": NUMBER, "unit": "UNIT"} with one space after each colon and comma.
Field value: {"value": 300, "unit": "V"}
